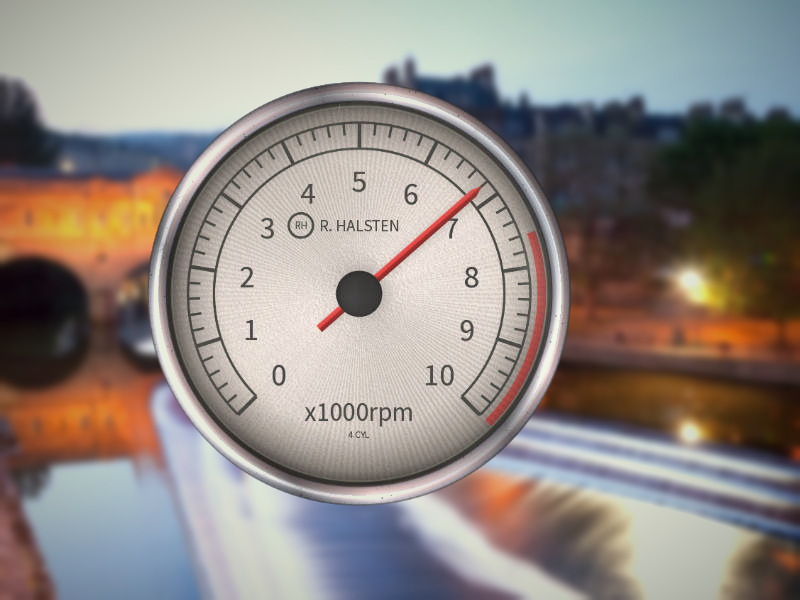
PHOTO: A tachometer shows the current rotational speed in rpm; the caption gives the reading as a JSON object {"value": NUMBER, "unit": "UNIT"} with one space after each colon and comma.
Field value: {"value": 6800, "unit": "rpm"}
